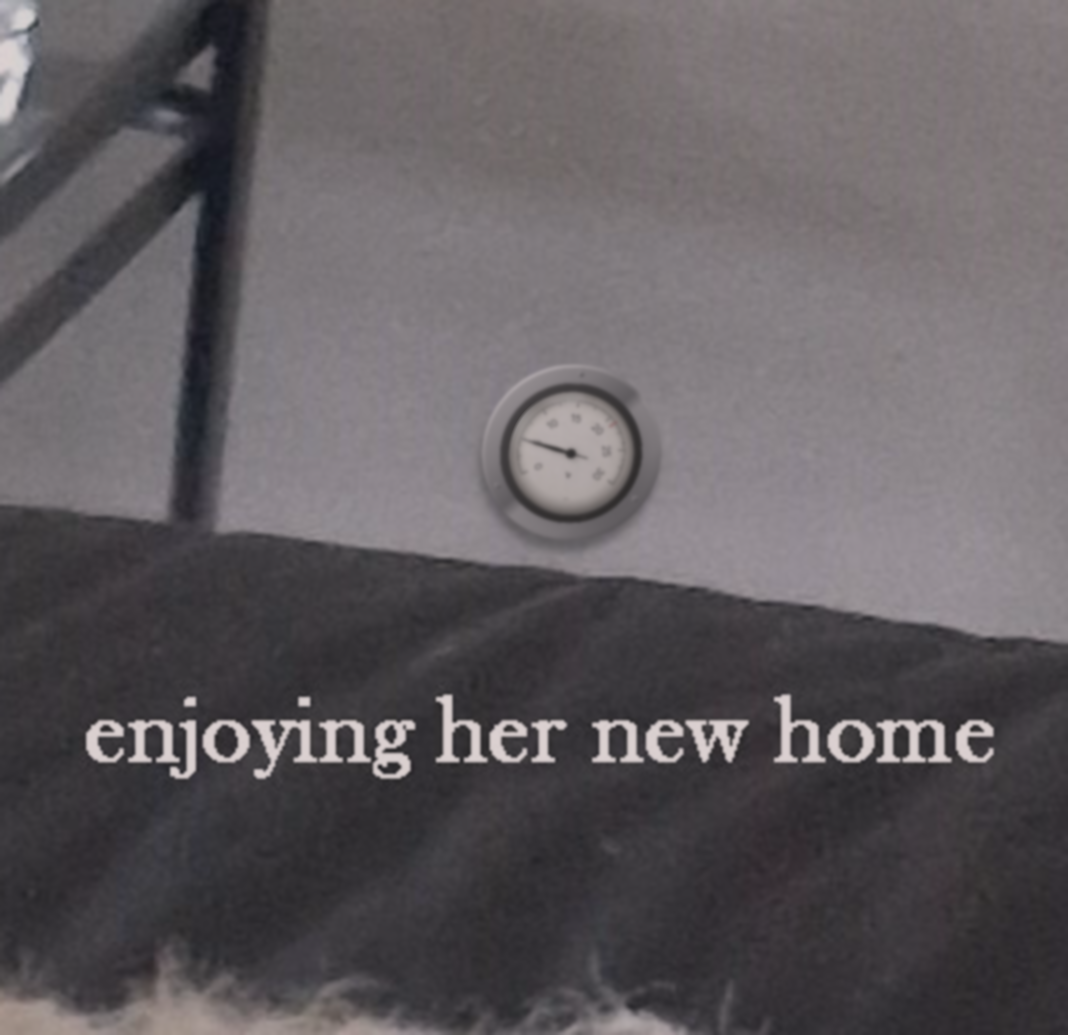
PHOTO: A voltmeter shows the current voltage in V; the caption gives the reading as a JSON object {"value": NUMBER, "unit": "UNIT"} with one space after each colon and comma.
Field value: {"value": 5, "unit": "V"}
